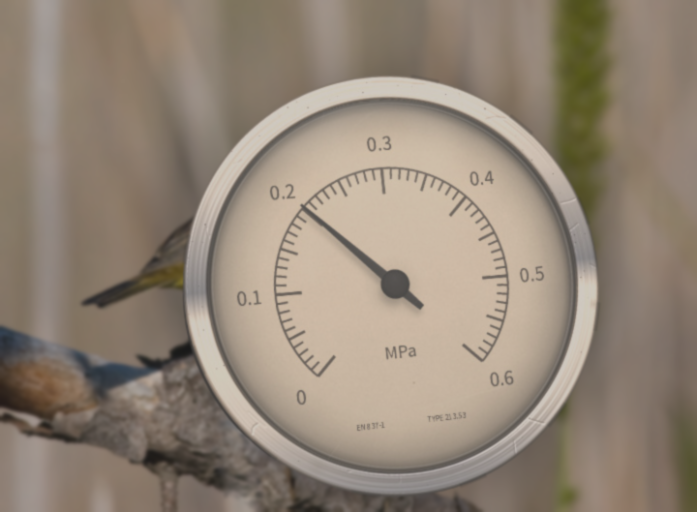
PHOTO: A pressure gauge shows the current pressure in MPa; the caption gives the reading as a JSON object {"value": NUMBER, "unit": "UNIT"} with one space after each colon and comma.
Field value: {"value": 0.2, "unit": "MPa"}
